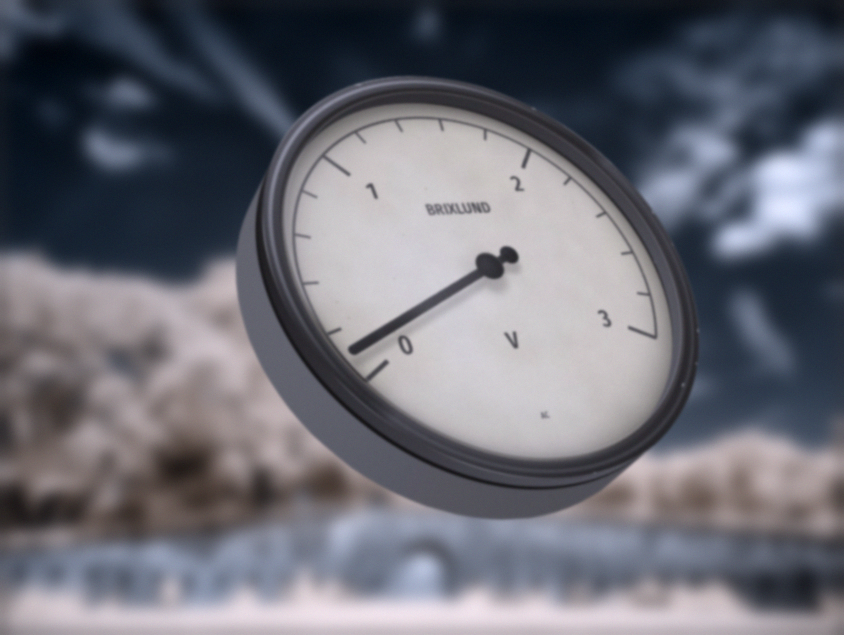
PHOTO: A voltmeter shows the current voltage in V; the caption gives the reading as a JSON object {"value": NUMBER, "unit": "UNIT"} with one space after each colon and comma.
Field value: {"value": 0.1, "unit": "V"}
